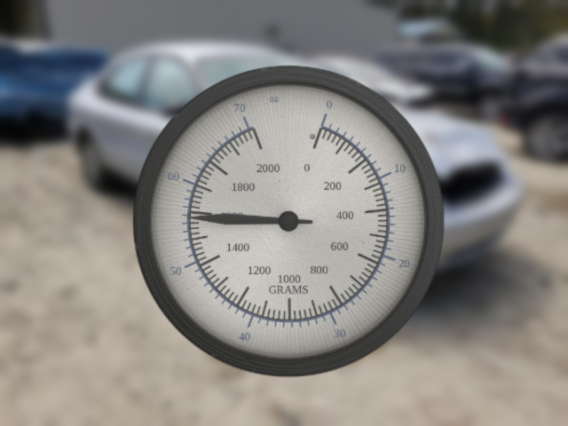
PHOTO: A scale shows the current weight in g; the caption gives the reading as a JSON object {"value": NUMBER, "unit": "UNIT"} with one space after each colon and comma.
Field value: {"value": 1580, "unit": "g"}
